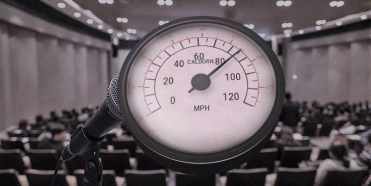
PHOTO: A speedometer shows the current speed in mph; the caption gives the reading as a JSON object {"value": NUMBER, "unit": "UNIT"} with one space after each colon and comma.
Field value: {"value": 85, "unit": "mph"}
